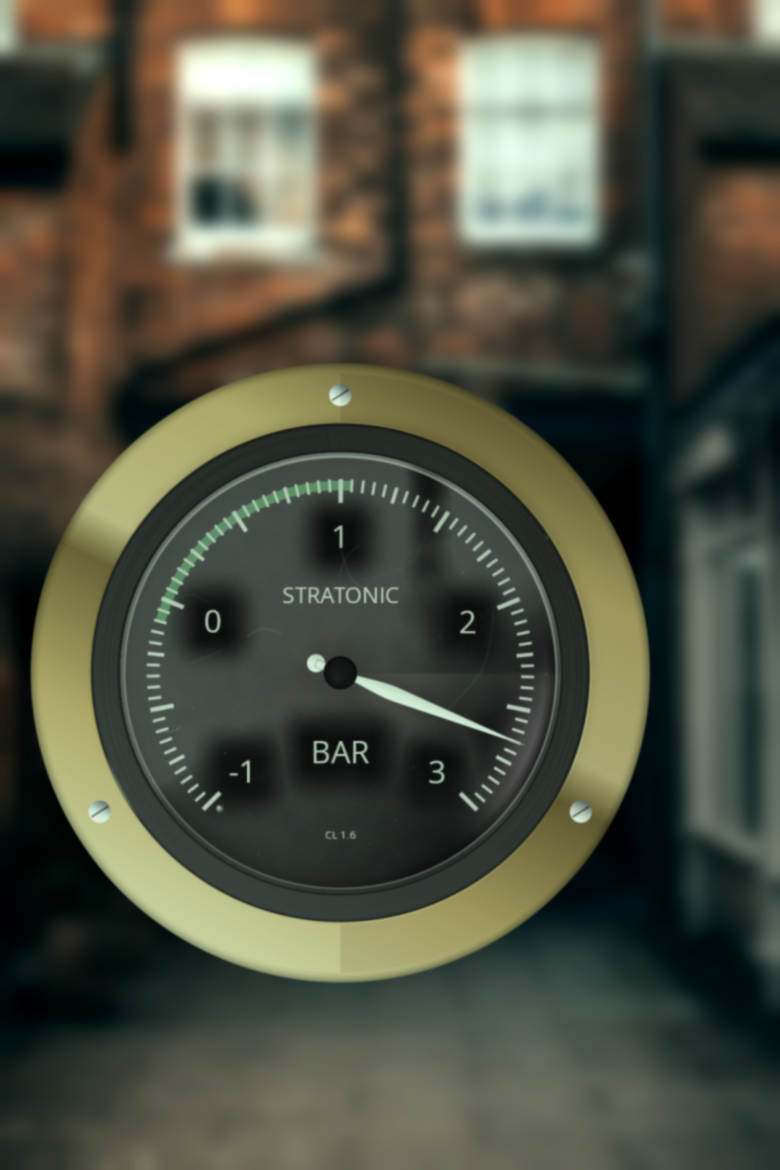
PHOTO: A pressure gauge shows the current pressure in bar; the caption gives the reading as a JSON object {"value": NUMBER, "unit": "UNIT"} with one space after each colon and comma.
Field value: {"value": 2.65, "unit": "bar"}
